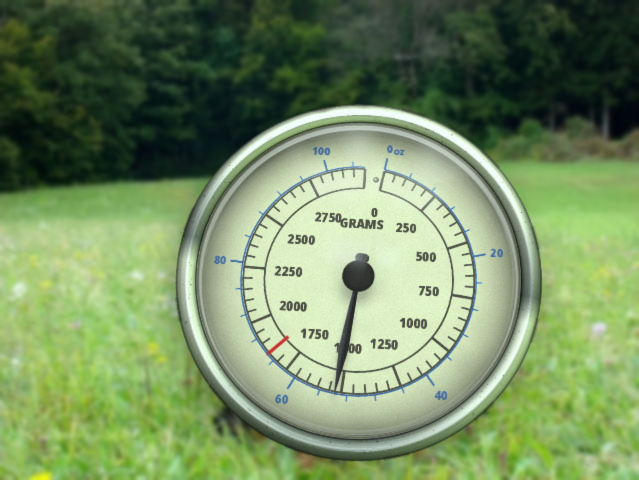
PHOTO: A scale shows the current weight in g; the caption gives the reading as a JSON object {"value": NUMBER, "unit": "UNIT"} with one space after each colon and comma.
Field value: {"value": 1525, "unit": "g"}
